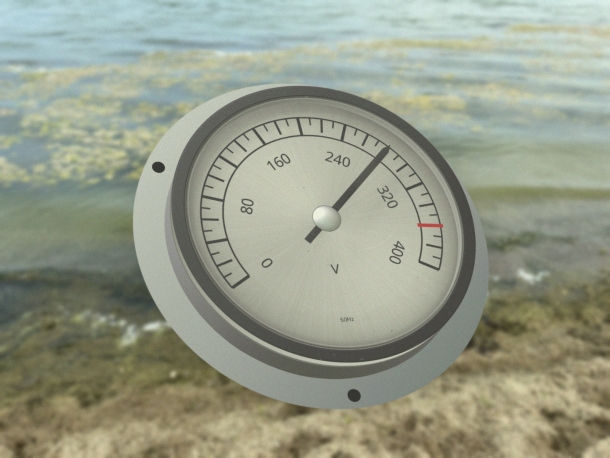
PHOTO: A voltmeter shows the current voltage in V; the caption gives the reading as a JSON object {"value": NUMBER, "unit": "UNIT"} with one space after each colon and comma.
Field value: {"value": 280, "unit": "V"}
